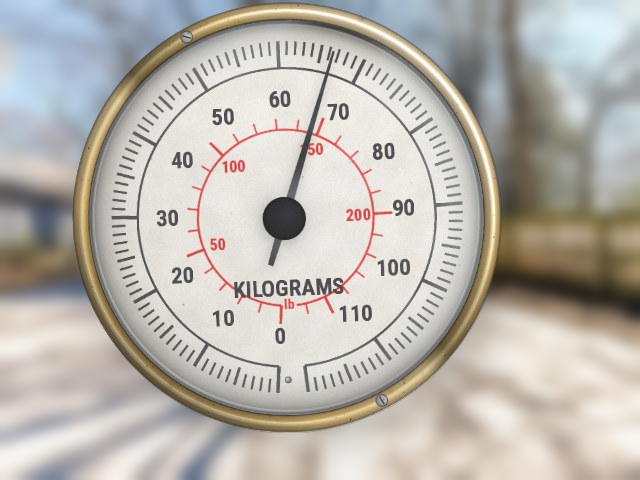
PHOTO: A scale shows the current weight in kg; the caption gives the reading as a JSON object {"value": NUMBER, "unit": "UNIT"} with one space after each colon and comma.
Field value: {"value": 66.5, "unit": "kg"}
